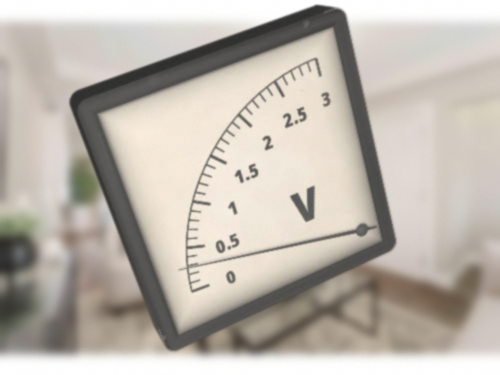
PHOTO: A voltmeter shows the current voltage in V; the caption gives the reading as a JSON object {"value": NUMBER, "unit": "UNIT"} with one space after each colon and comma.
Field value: {"value": 0.3, "unit": "V"}
